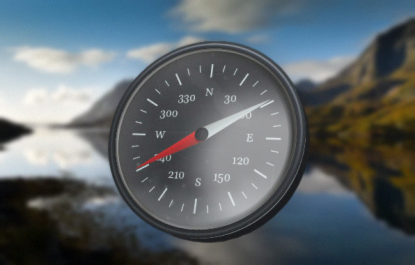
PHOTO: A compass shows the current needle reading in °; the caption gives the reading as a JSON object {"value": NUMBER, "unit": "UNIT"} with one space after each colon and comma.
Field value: {"value": 240, "unit": "°"}
